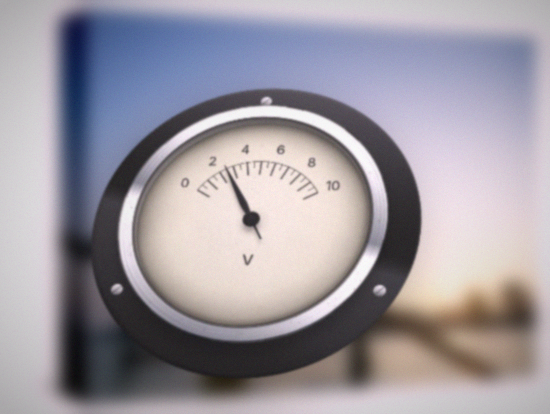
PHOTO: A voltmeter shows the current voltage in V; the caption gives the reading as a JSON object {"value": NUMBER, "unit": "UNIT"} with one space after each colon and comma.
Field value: {"value": 2.5, "unit": "V"}
